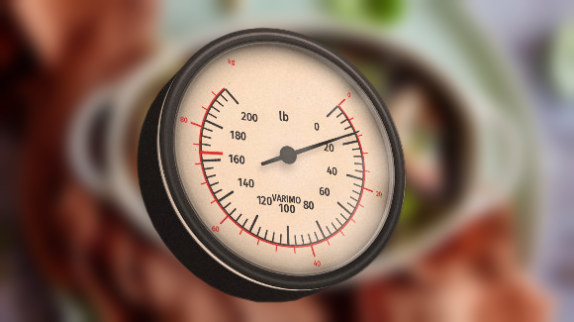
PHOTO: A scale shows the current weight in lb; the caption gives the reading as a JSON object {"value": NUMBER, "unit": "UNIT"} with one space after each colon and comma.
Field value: {"value": 16, "unit": "lb"}
